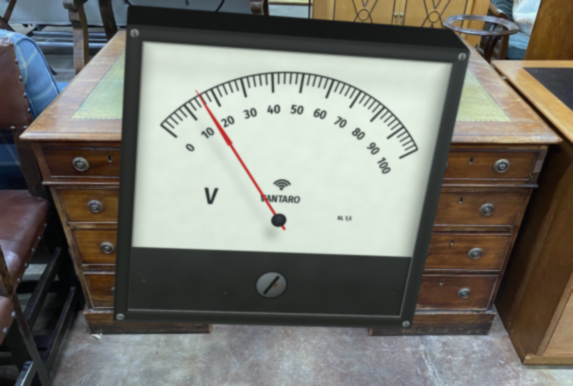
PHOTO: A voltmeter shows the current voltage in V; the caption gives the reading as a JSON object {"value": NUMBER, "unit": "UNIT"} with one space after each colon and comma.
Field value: {"value": 16, "unit": "V"}
